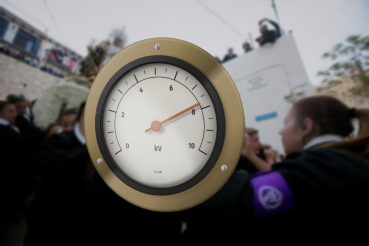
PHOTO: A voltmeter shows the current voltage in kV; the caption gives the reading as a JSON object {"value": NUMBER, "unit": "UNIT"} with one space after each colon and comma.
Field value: {"value": 7.75, "unit": "kV"}
